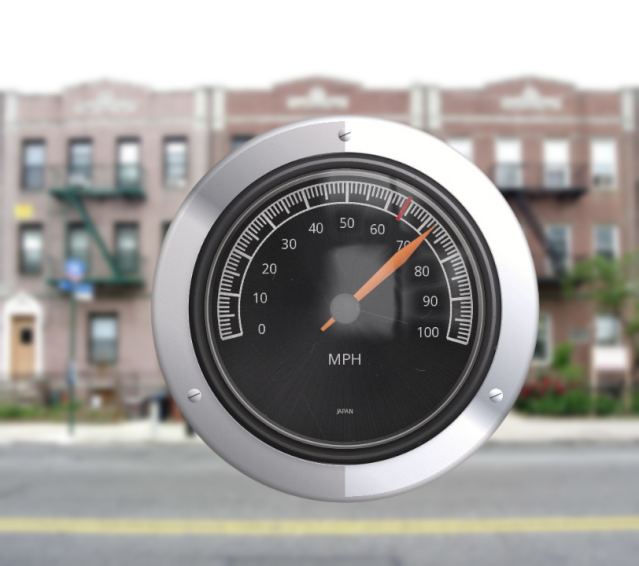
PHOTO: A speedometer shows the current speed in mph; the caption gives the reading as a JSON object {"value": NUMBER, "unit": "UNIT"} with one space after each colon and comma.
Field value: {"value": 72, "unit": "mph"}
